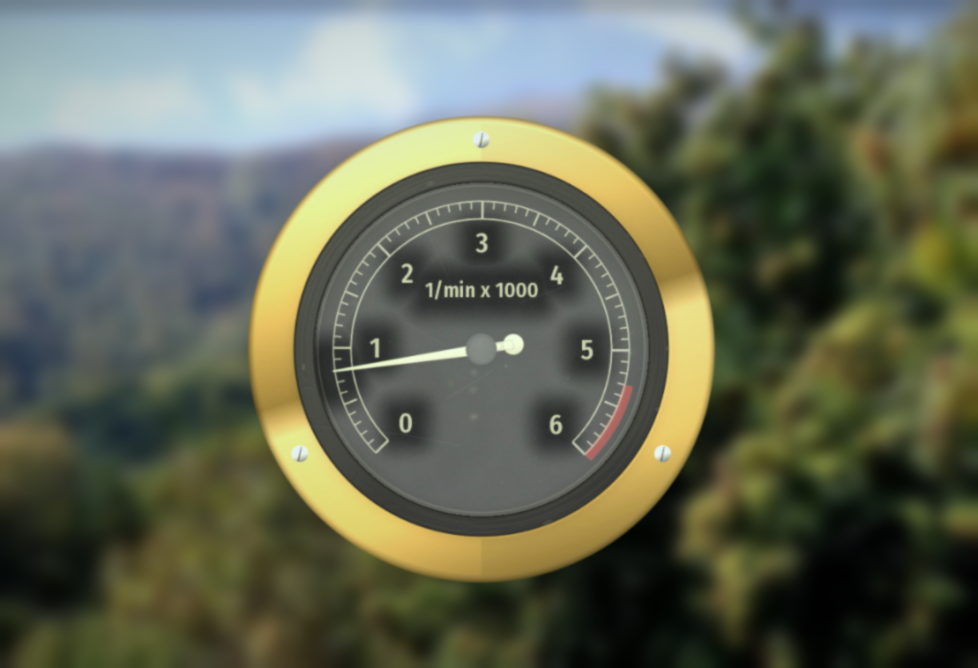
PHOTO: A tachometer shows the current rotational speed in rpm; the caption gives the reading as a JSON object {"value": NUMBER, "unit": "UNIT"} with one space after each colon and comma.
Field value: {"value": 800, "unit": "rpm"}
